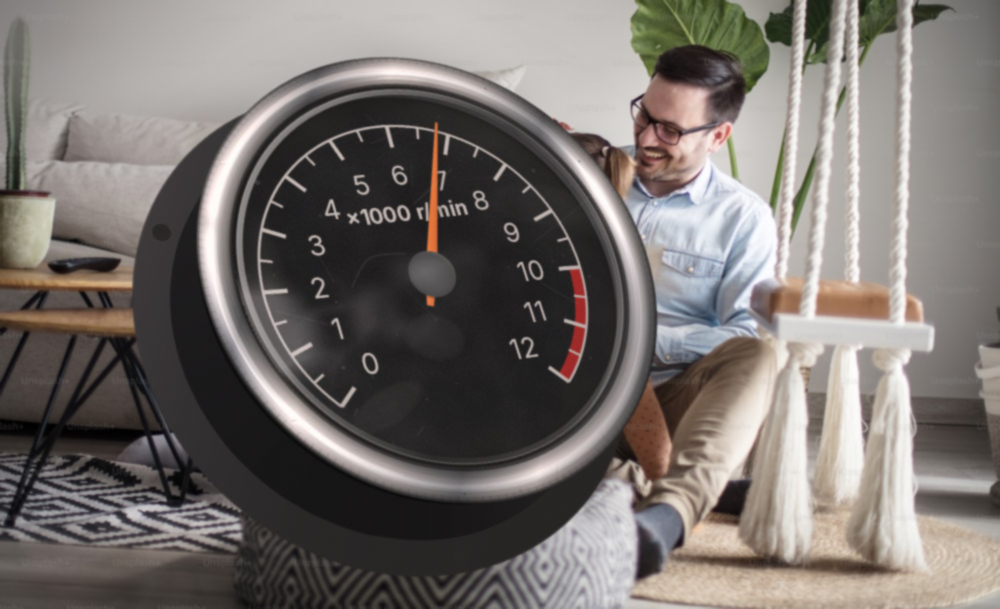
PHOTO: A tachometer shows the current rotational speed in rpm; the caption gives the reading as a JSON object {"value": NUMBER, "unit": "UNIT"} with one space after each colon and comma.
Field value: {"value": 6750, "unit": "rpm"}
